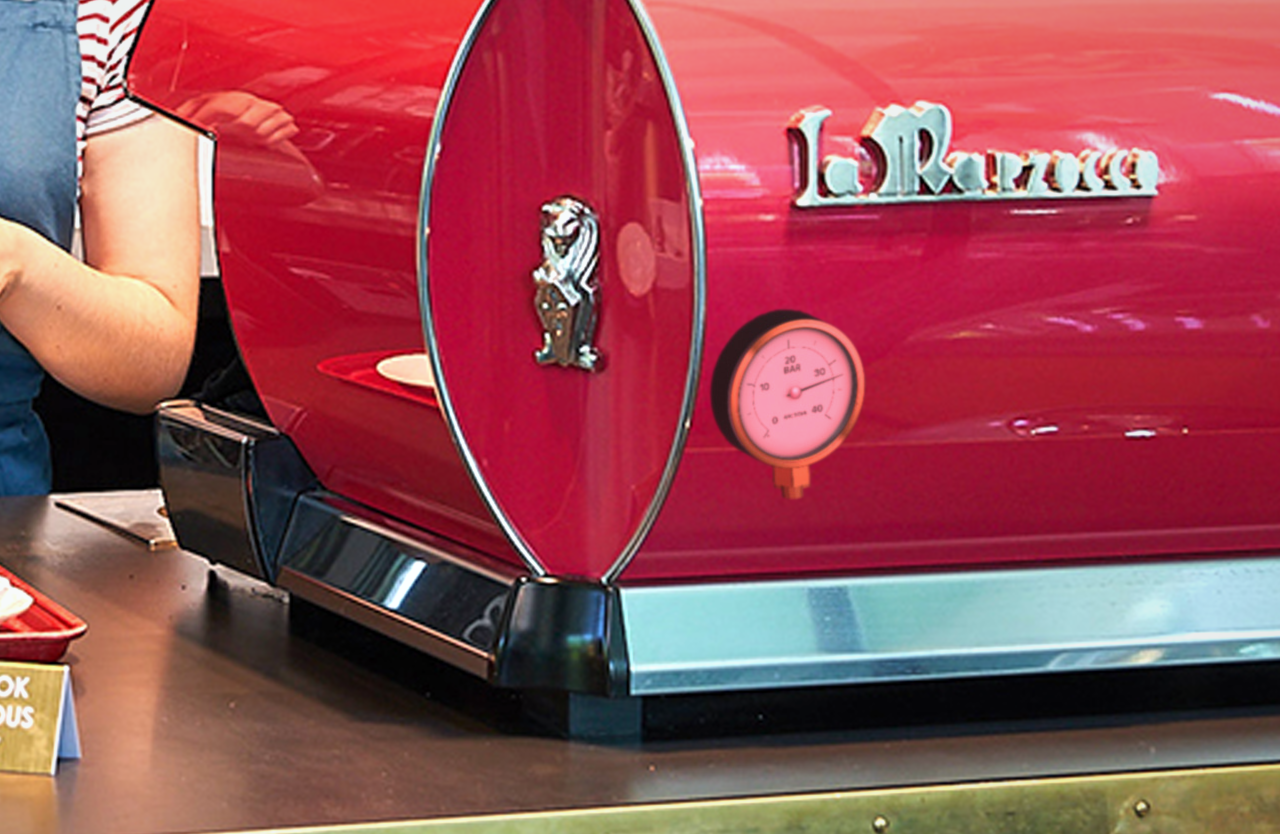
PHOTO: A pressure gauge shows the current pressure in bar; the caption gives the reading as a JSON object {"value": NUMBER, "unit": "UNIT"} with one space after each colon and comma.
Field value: {"value": 32.5, "unit": "bar"}
